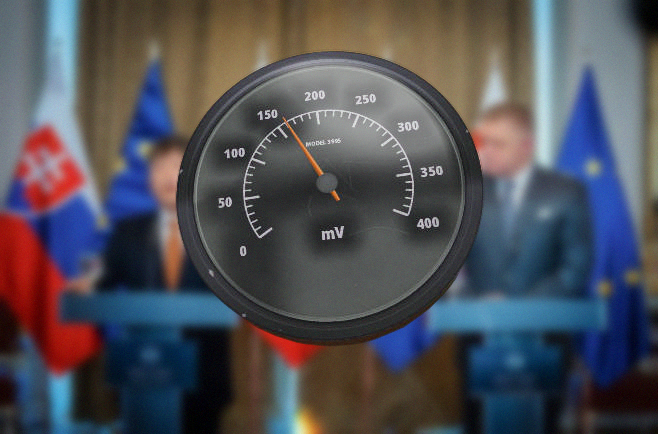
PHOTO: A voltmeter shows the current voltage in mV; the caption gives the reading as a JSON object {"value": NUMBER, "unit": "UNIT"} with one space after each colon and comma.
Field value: {"value": 160, "unit": "mV"}
